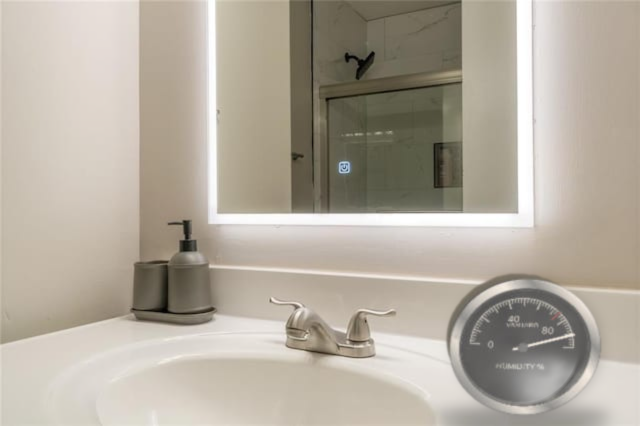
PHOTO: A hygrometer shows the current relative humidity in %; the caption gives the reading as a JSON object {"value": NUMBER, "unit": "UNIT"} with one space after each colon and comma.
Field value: {"value": 90, "unit": "%"}
